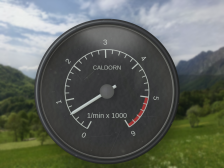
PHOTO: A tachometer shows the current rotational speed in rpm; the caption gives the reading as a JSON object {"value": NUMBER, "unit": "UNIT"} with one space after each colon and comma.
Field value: {"value": 600, "unit": "rpm"}
